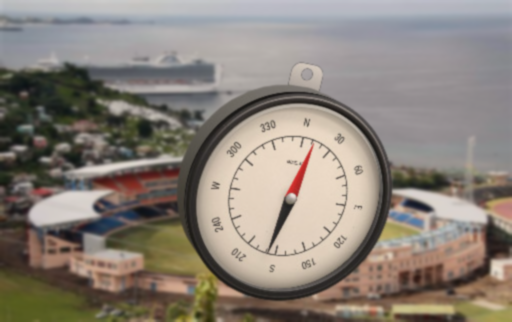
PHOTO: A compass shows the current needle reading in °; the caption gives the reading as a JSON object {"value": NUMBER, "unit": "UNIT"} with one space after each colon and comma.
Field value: {"value": 10, "unit": "°"}
